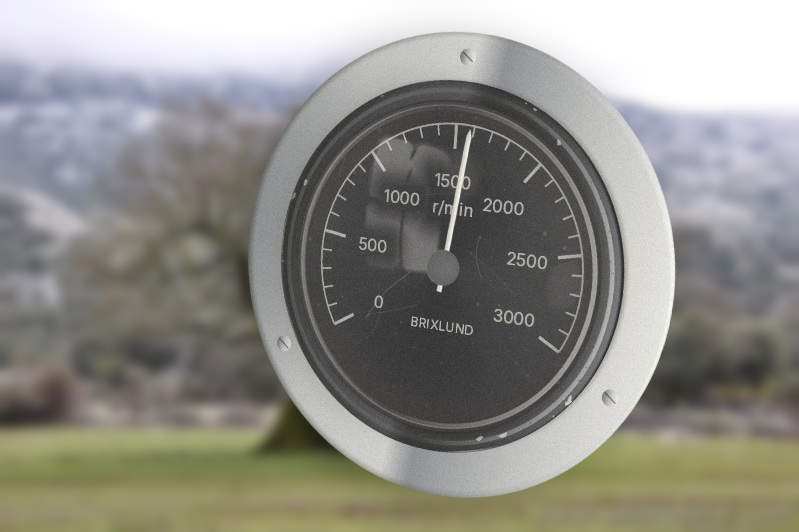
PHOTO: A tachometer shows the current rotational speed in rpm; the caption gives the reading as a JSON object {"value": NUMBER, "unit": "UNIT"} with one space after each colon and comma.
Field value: {"value": 1600, "unit": "rpm"}
